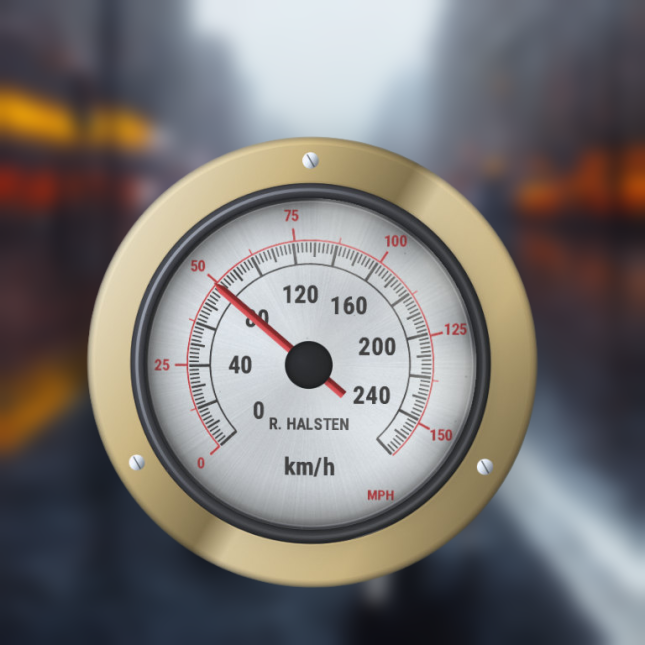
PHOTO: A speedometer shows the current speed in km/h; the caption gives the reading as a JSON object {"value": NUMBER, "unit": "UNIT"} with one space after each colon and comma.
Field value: {"value": 80, "unit": "km/h"}
